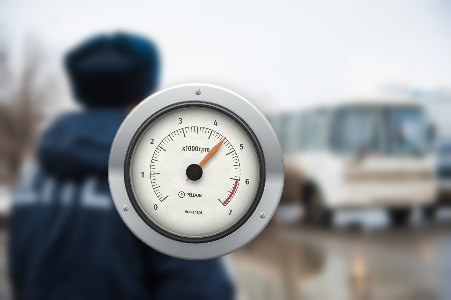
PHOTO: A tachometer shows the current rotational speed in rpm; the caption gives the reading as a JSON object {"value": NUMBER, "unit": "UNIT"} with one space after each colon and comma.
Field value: {"value": 4500, "unit": "rpm"}
